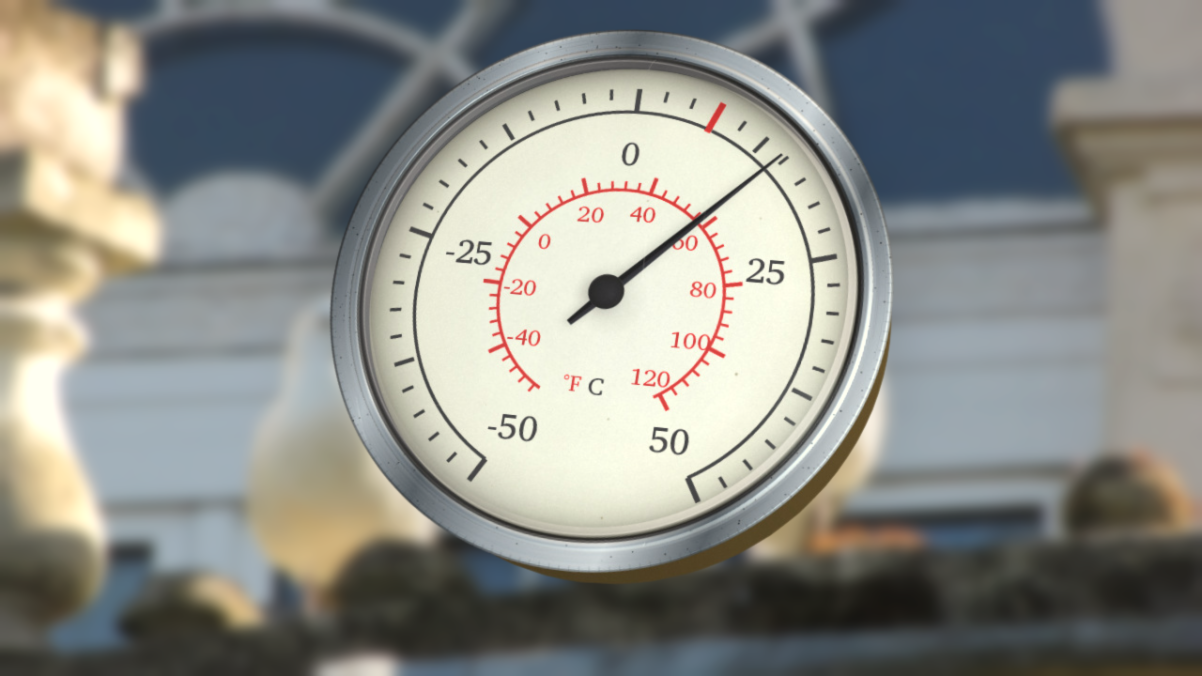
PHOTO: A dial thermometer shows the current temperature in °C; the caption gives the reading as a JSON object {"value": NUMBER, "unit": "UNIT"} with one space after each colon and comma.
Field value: {"value": 15, "unit": "°C"}
